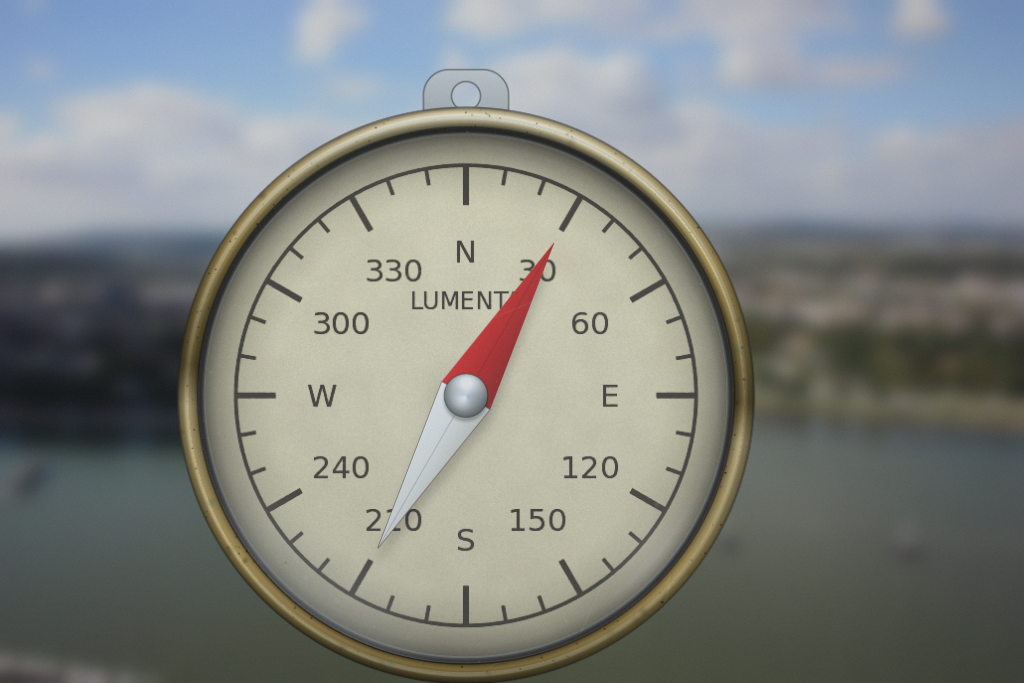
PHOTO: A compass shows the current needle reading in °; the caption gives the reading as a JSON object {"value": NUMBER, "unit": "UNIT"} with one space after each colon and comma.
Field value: {"value": 30, "unit": "°"}
